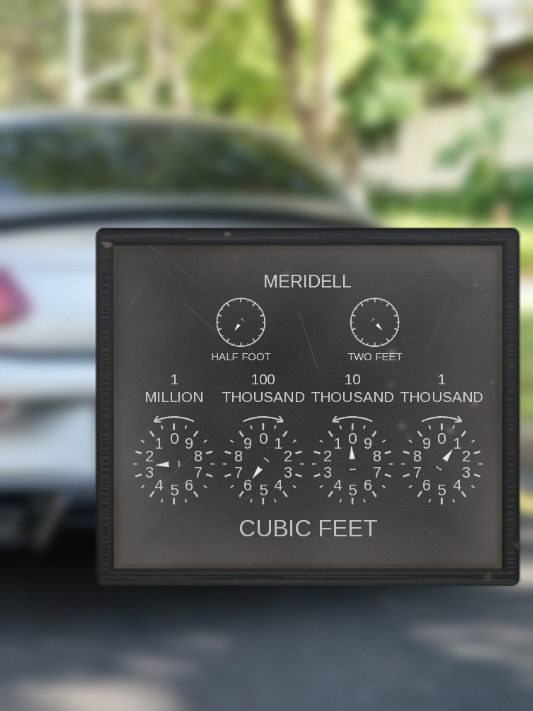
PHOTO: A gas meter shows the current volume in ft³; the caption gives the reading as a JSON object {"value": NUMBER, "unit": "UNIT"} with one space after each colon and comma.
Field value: {"value": 260100, "unit": "ft³"}
